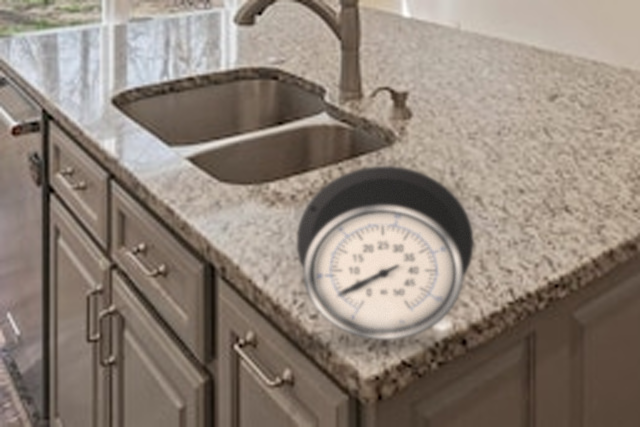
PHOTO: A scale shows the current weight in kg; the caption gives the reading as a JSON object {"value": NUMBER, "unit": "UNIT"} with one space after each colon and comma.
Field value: {"value": 5, "unit": "kg"}
